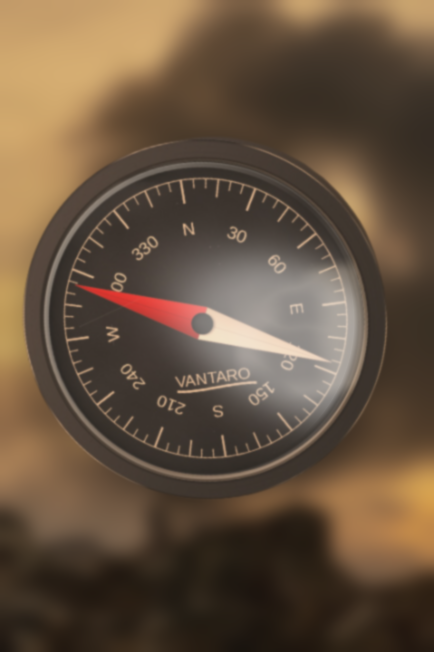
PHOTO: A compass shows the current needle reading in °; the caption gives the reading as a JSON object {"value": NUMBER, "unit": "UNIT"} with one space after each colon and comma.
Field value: {"value": 295, "unit": "°"}
